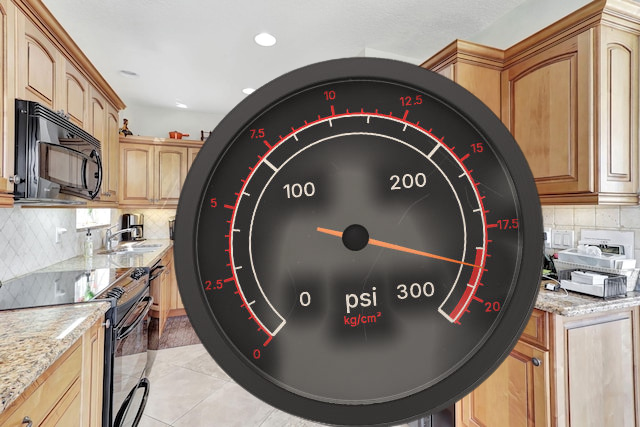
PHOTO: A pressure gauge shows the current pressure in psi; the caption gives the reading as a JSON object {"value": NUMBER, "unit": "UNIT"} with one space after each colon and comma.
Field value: {"value": 270, "unit": "psi"}
